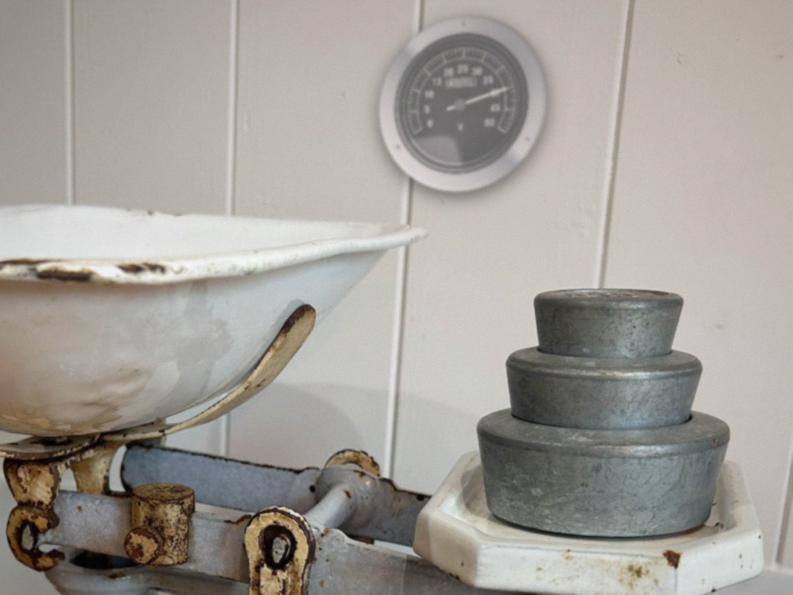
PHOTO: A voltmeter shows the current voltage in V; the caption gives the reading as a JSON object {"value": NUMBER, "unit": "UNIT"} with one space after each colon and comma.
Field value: {"value": 40, "unit": "V"}
